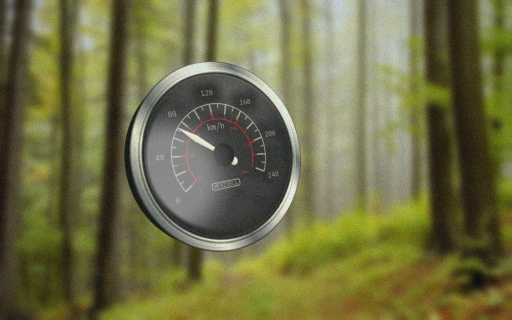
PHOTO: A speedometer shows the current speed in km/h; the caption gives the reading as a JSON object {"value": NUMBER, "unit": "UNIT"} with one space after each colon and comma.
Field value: {"value": 70, "unit": "km/h"}
